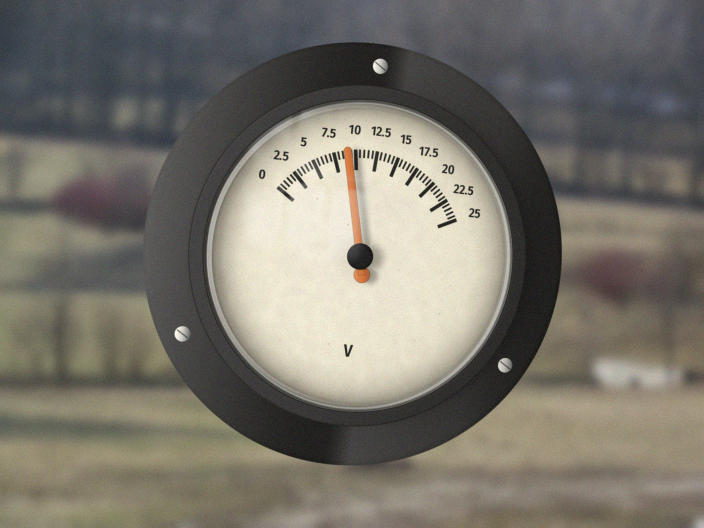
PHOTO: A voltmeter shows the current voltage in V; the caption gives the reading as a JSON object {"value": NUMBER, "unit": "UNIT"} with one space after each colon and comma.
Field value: {"value": 9, "unit": "V"}
